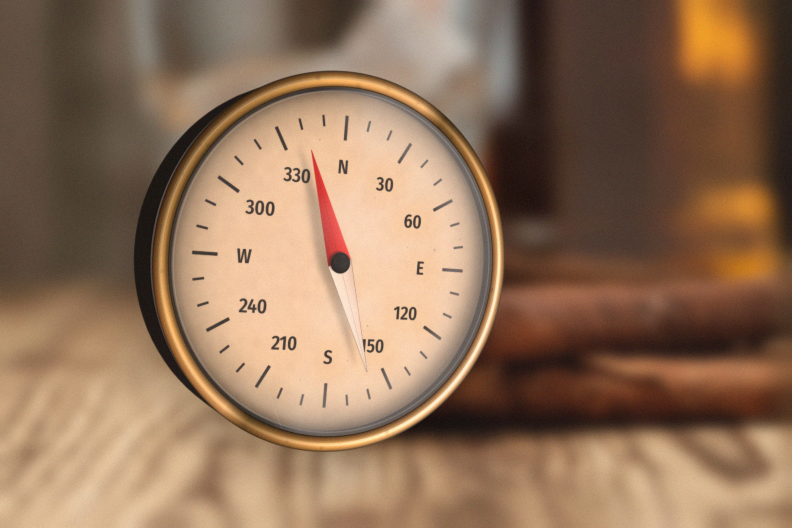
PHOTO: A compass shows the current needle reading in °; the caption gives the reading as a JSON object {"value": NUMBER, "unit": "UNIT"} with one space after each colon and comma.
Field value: {"value": 340, "unit": "°"}
